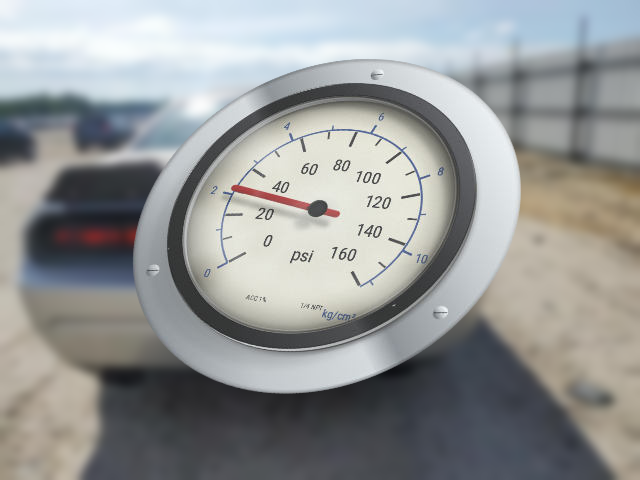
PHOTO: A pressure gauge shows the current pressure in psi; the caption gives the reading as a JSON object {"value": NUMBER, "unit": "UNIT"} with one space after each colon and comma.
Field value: {"value": 30, "unit": "psi"}
